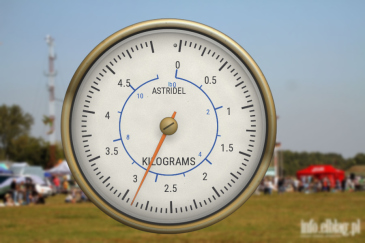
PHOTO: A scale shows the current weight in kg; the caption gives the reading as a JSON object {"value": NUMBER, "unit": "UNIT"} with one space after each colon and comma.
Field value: {"value": 2.9, "unit": "kg"}
